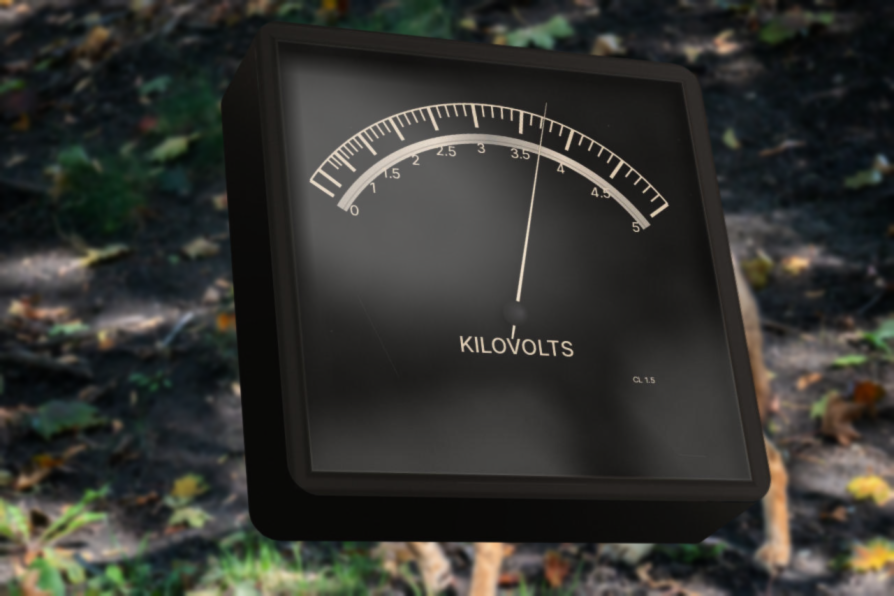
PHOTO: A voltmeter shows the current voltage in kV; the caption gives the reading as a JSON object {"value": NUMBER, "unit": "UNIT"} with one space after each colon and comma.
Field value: {"value": 3.7, "unit": "kV"}
